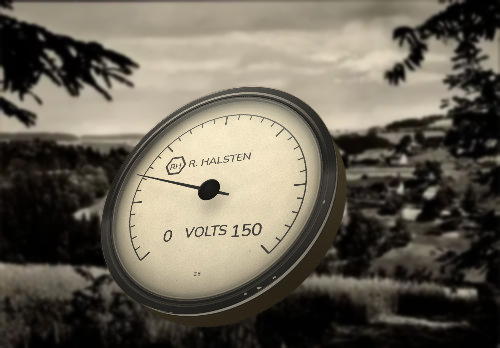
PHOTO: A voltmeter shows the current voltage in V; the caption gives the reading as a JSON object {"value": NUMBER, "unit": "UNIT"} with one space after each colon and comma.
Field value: {"value": 35, "unit": "V"}
